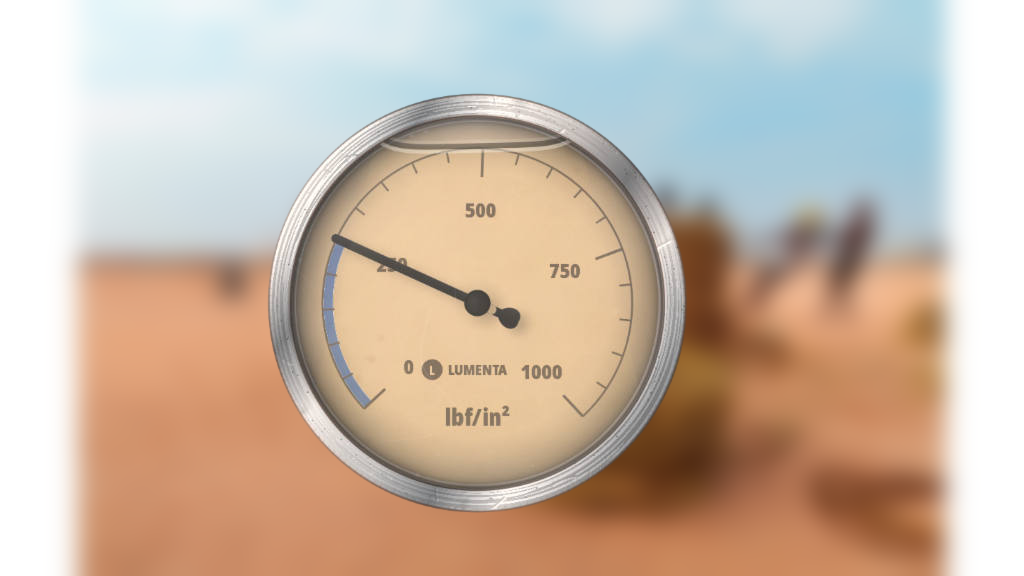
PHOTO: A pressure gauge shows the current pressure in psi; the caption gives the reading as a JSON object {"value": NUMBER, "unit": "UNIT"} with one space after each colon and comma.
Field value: {"value": 250, "unit": "psi"}
